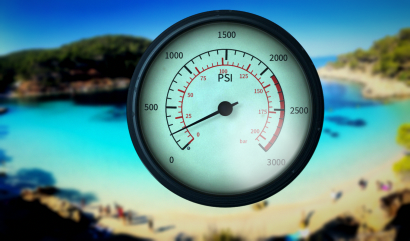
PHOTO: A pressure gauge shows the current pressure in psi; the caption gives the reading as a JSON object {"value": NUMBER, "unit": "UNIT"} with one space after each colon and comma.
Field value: {"value": 200, "unit": "psi"}
